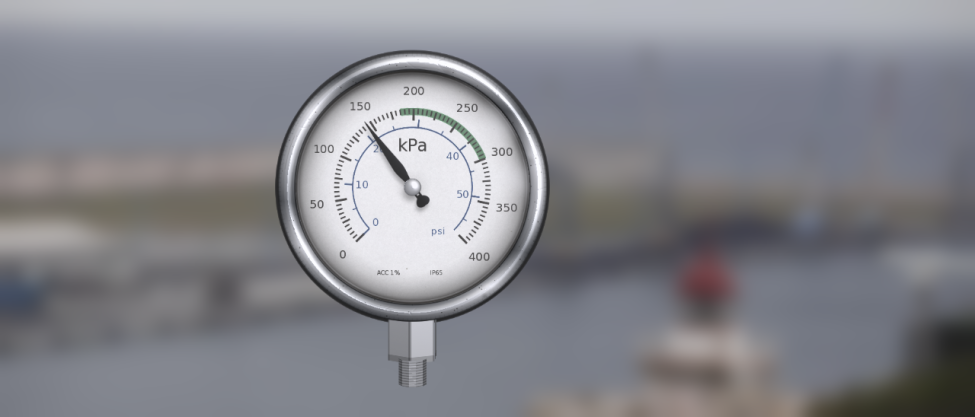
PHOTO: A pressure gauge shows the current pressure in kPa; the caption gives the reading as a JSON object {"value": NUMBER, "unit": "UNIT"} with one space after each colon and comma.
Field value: {"value": 145, "unit": "kPa"}
